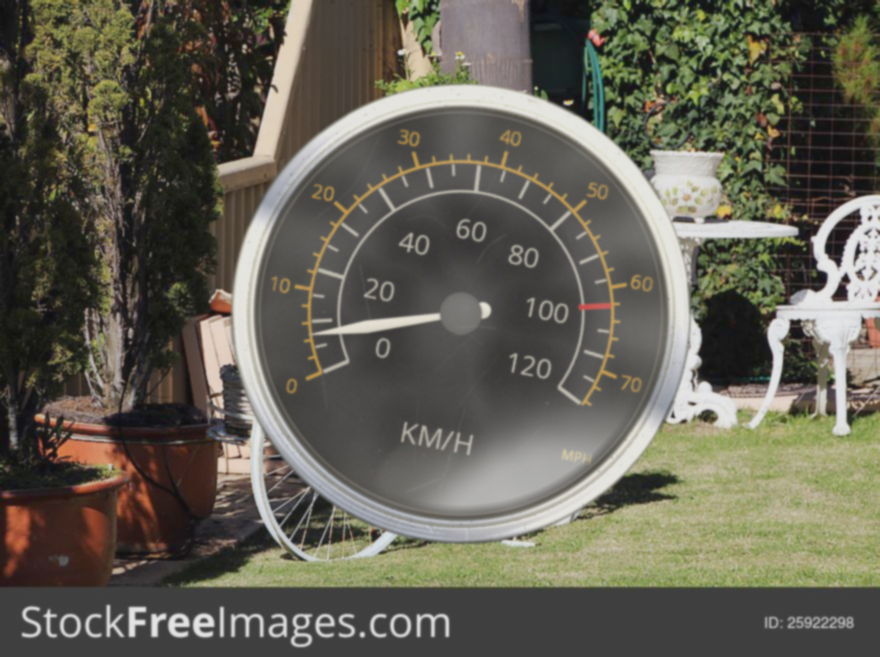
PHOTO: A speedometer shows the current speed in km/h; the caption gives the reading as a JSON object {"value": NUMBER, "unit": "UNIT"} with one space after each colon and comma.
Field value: {"value": 7.5, "unit": "km/h"}
